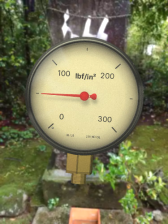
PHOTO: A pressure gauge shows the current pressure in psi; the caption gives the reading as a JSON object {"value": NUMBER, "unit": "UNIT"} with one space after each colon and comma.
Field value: {"value": 50, "unit": "psi"}
